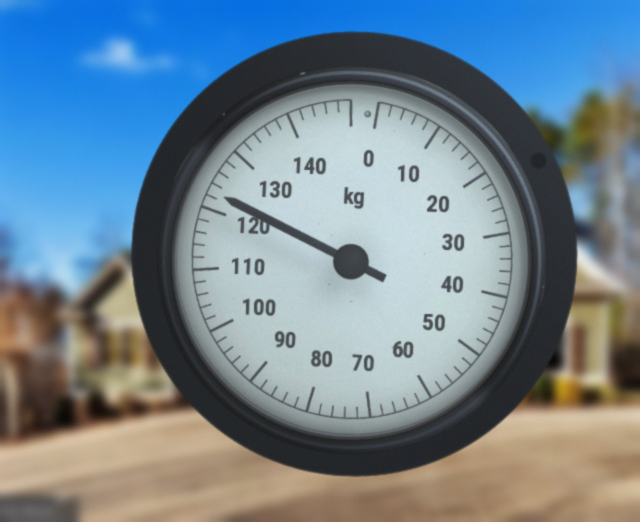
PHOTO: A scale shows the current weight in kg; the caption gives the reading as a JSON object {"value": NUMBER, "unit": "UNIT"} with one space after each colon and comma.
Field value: {"value": 123, "unit": "kg"}
